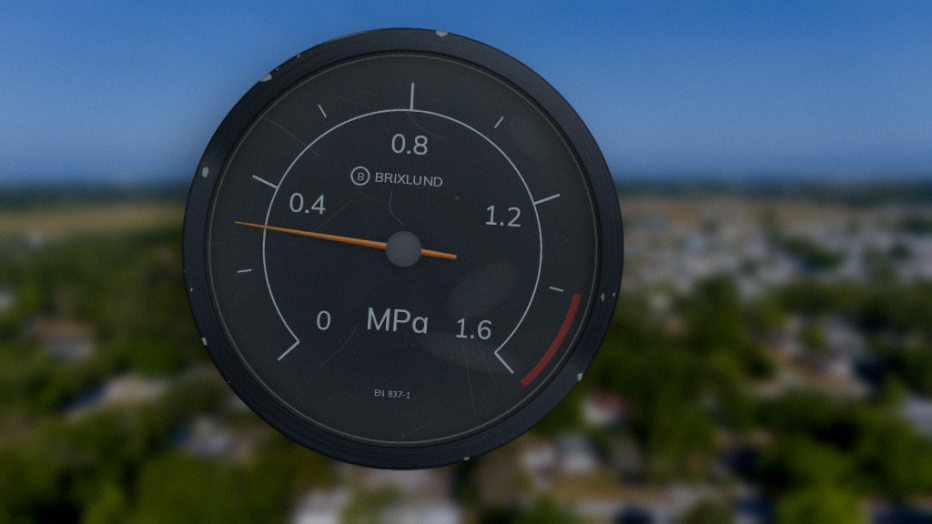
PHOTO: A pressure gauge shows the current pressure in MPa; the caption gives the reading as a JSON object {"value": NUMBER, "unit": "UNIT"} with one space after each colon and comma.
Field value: {"value": 0.3, "unit": "MPa"}
